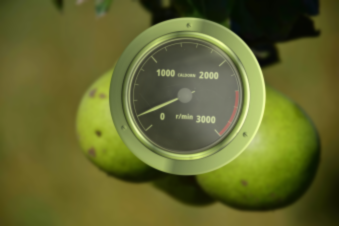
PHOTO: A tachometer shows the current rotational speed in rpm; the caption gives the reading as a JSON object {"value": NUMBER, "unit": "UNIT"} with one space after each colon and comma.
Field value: {"value": 200, "unit": "rpm"}
